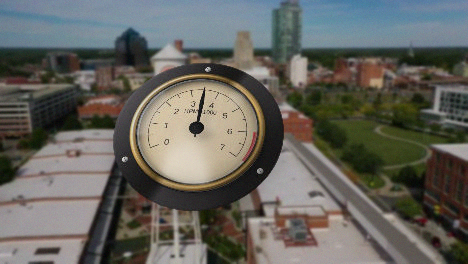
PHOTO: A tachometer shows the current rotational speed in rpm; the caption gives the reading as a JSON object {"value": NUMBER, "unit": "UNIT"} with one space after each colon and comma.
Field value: {"value": 3500, "unit": "rpm"}
